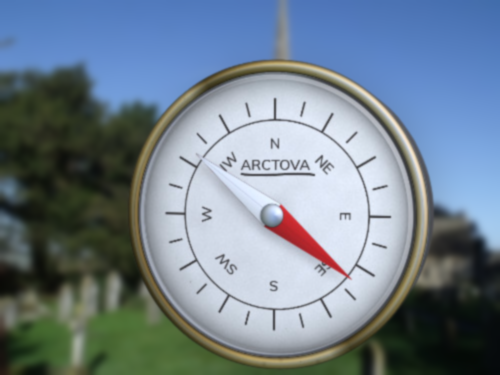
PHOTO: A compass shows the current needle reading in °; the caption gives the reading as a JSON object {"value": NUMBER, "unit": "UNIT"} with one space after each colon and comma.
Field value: {"value": 127.5, "unit": "°"}
